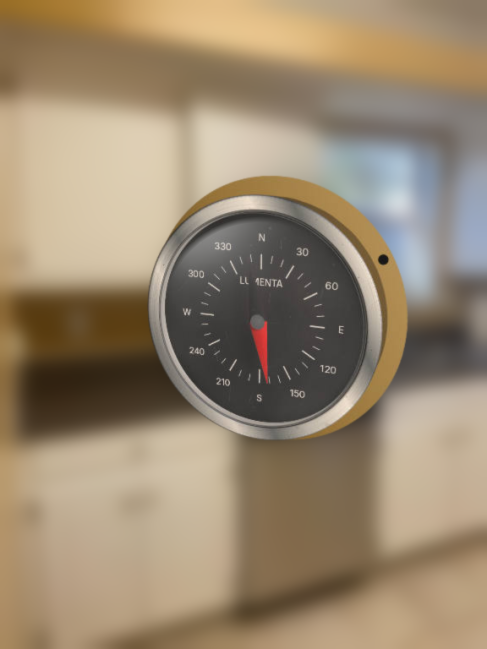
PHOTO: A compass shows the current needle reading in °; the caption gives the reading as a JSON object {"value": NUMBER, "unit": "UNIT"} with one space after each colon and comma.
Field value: {"value": 170, "unit": "°"}
